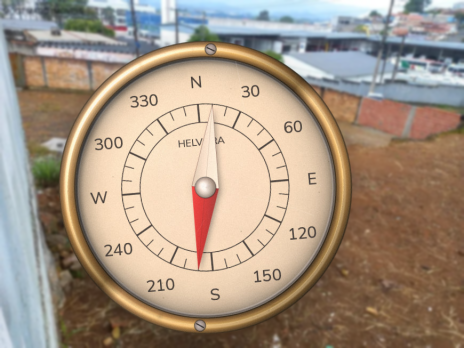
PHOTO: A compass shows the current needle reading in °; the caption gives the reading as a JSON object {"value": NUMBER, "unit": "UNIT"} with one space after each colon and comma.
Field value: {"value": 190, "unit": "°"}
